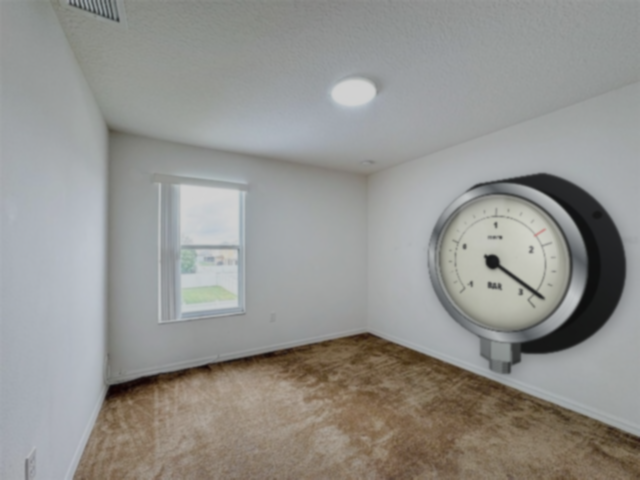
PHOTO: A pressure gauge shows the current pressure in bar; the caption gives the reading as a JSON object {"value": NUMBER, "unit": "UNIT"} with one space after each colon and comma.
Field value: {"value": 2.8, "unit": "bar"}
